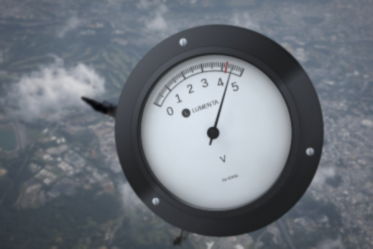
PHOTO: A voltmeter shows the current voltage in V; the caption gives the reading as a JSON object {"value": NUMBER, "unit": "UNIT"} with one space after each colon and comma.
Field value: {"value": 4.5, "unit": "V"}
